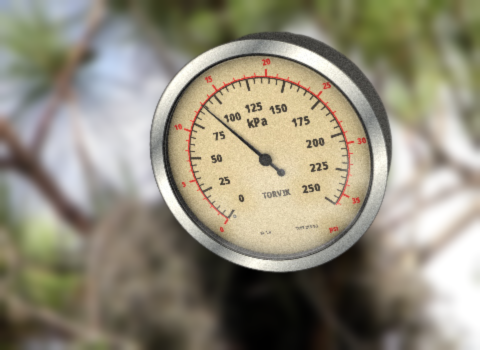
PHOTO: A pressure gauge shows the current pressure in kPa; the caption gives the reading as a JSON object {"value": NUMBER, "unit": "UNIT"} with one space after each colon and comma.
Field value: {"value": 90, "unit": "kPa"}
